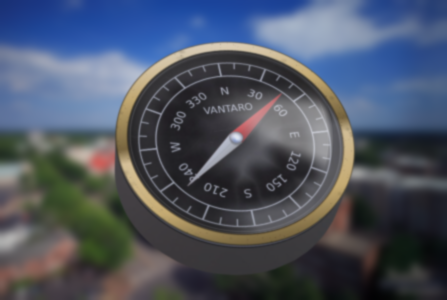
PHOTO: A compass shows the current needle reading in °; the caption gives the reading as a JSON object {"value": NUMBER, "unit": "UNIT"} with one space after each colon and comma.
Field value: {"value": 50, "unit": "°"}
